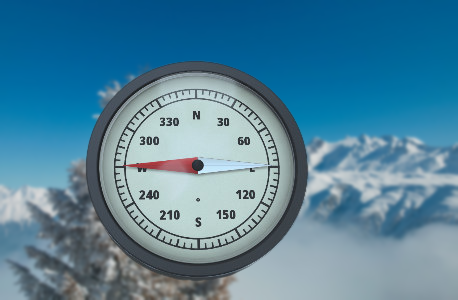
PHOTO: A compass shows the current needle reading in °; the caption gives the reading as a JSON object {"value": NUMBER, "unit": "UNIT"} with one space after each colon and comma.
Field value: {"value": 270, "unit": "°"}
